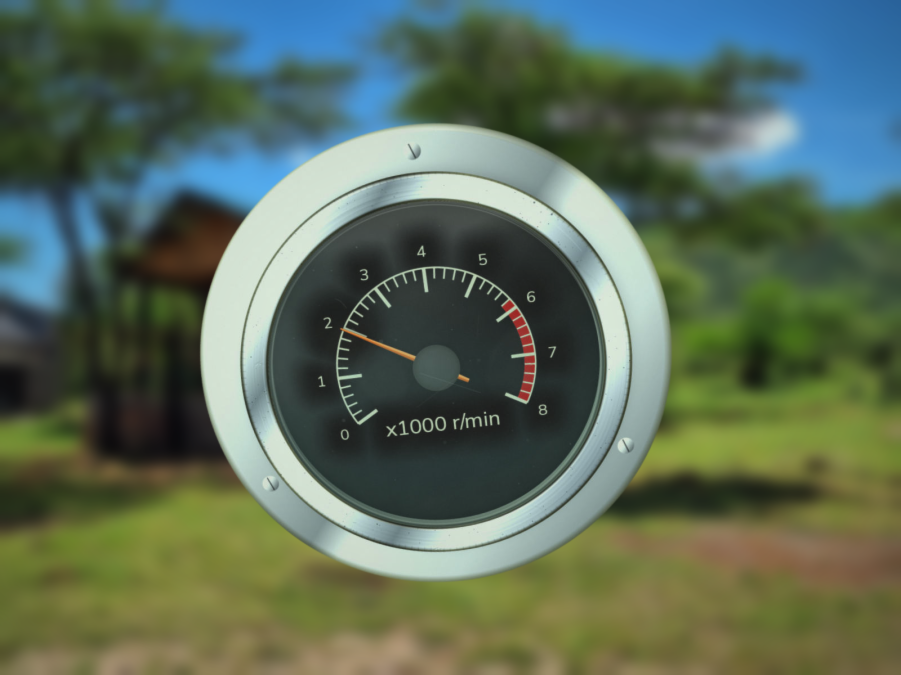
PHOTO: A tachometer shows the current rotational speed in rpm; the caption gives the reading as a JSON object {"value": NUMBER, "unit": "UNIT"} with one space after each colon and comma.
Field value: {"value": 2000, "unit": "rpm"}
